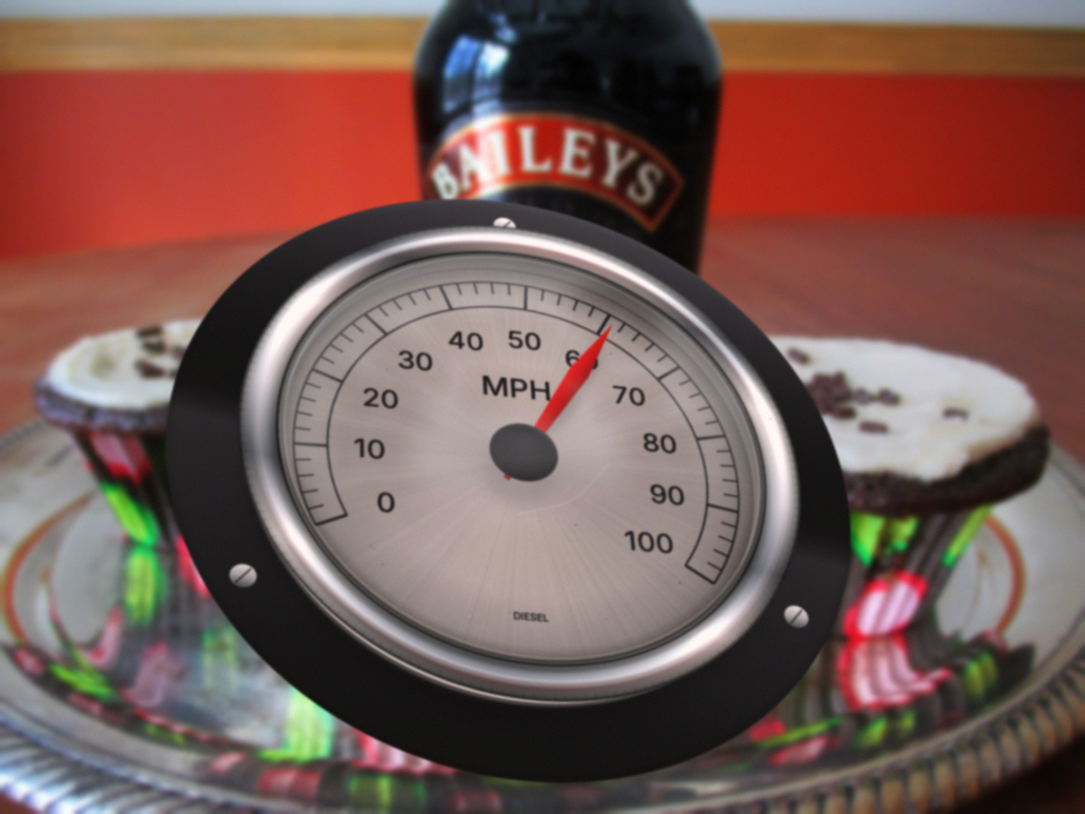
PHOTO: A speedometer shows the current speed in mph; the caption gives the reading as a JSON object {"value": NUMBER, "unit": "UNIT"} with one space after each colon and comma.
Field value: {"value": 61, "unit": "mph"}
